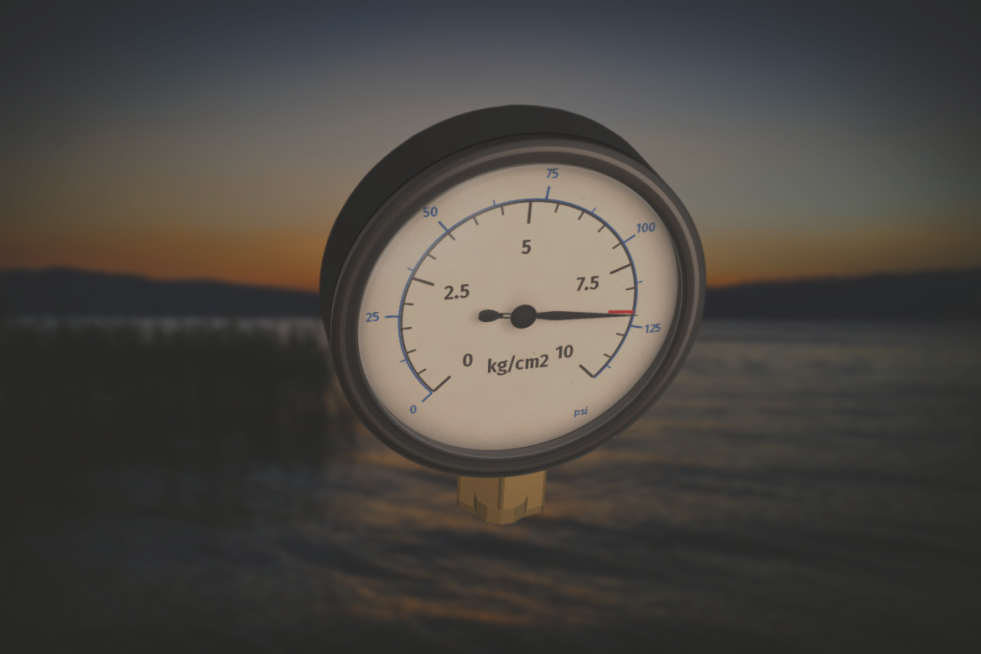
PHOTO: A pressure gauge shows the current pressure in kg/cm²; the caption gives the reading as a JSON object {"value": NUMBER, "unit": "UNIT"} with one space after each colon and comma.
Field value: {"value": 8.5, "unit": "kg/cm²"}
